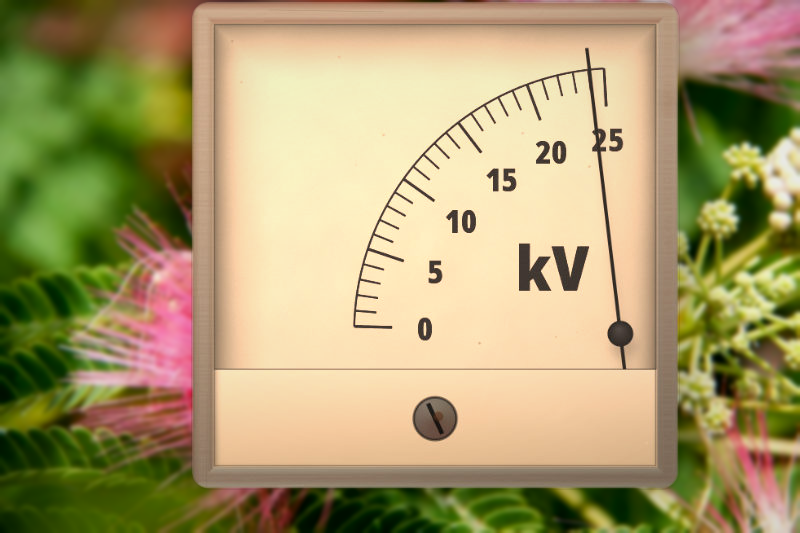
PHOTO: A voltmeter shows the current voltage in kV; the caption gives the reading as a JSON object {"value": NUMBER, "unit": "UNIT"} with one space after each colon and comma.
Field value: {"value": 24, "unit": "kV"}
